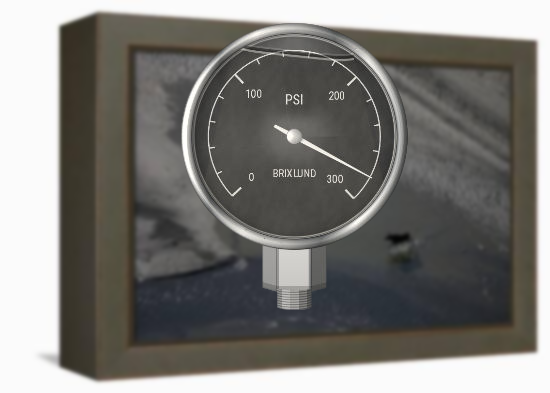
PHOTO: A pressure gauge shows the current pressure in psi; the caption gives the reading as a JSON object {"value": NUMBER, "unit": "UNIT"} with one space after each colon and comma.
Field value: {"value": 280, "unit": "psi"}
